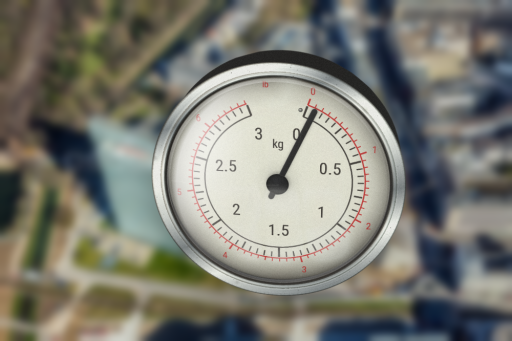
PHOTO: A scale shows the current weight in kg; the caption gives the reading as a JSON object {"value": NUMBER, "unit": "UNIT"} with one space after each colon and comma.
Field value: {"value": 0.05, "unit": "kg"}
